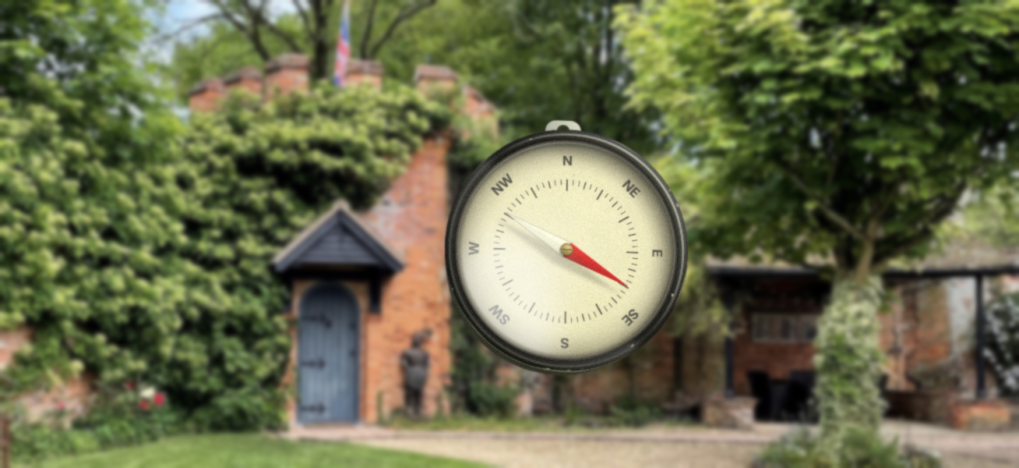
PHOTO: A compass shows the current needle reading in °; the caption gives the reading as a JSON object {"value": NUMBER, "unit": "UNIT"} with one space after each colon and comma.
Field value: {"value": 120, "unit": "°"}
